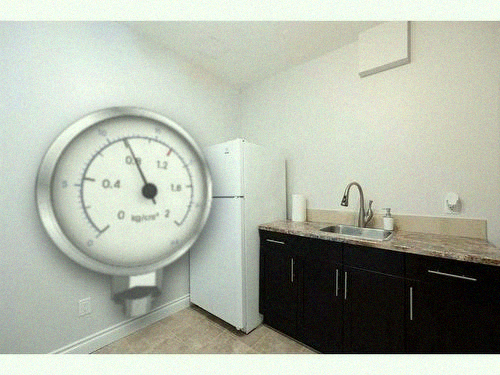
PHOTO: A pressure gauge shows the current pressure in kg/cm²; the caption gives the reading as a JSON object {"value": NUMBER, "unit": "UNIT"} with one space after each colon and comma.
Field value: {"value": 0.8, "unit": "kg/cm²"}
